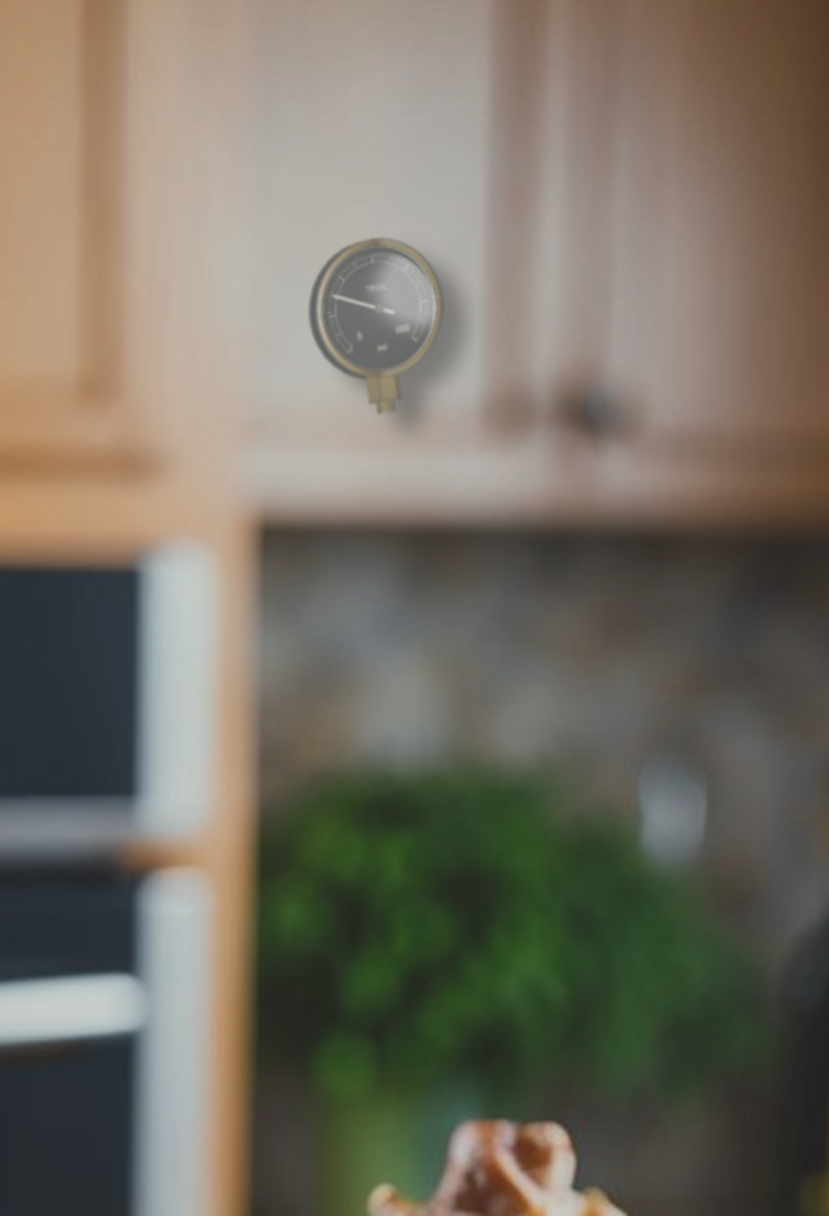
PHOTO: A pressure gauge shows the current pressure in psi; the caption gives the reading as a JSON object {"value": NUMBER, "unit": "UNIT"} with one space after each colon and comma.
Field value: {"value": 150, "unit": "psi"}
